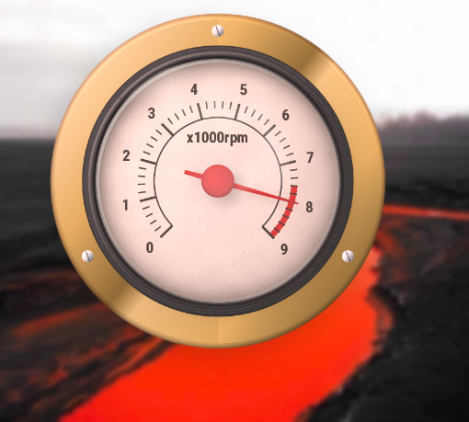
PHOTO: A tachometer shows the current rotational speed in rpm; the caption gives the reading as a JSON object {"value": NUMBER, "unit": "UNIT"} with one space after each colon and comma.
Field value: {"value": 8000, "unit": "rpm"}
